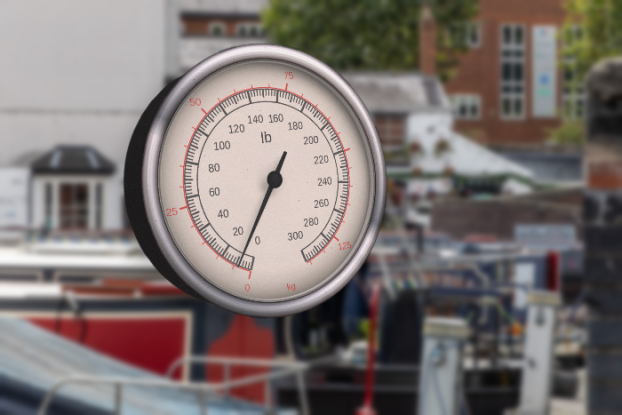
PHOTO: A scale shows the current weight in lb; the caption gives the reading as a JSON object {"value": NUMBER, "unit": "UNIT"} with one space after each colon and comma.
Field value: {"value": 10, "unit": "lb"}
